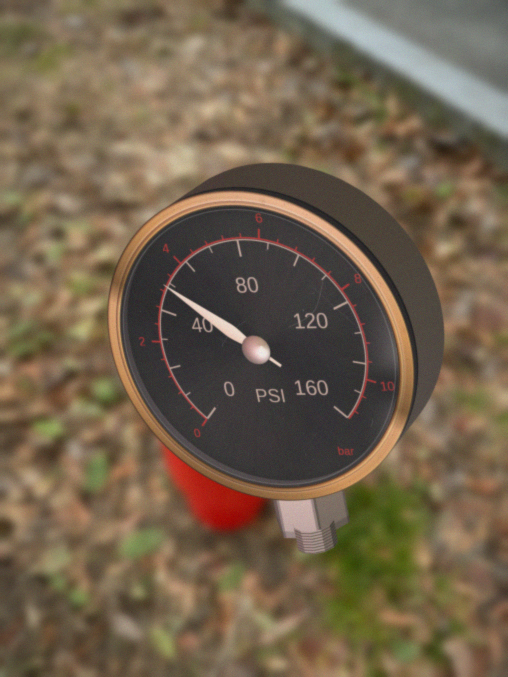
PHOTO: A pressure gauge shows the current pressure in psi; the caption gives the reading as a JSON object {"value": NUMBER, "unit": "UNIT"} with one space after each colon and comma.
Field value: {"value": 50, "unit": "psi"}
